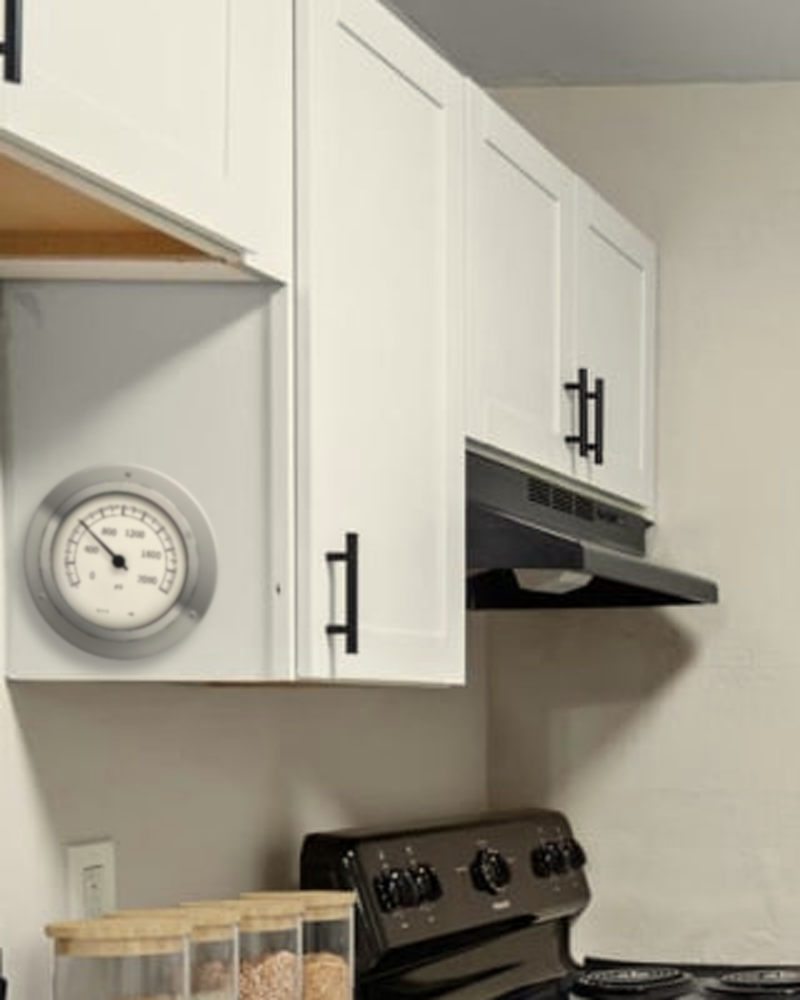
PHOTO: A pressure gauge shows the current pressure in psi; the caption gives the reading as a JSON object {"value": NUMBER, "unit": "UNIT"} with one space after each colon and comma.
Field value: {"value": 600, "unit": "psi"}
